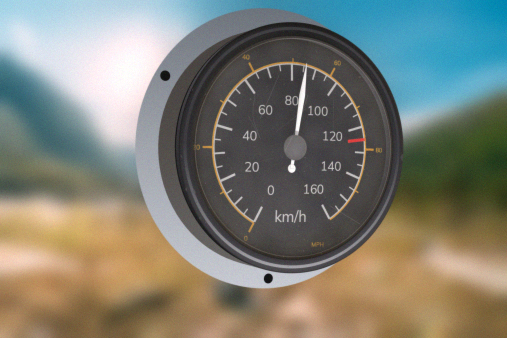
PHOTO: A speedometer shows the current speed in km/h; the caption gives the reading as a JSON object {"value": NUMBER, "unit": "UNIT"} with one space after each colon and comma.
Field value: {"value": 85, "unit": "km/h"}
